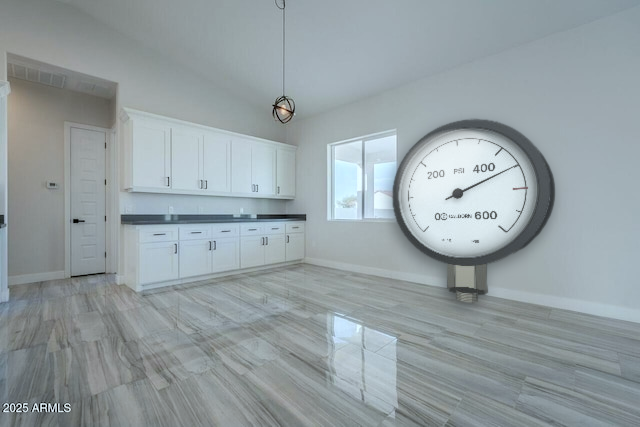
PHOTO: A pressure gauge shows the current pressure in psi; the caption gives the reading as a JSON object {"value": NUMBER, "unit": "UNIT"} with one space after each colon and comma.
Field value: {"value": 450, "unit": "psi"}
